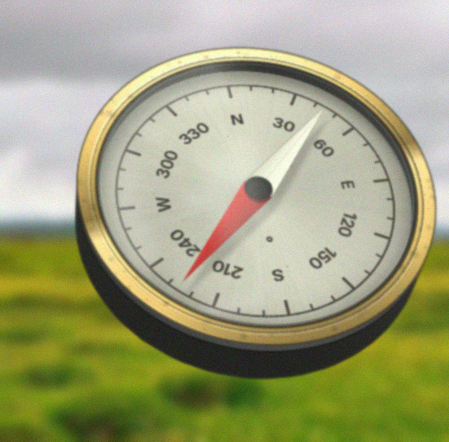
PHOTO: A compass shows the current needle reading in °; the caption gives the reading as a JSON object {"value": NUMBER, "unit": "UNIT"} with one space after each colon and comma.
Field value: {"value": 225, "unit": "°"}
